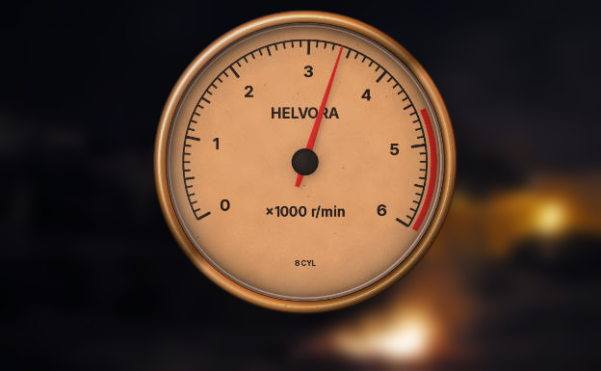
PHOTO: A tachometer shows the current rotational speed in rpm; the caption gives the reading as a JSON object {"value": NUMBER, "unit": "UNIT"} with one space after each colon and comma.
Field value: {"value": 3400, "unit": "rpm"}
